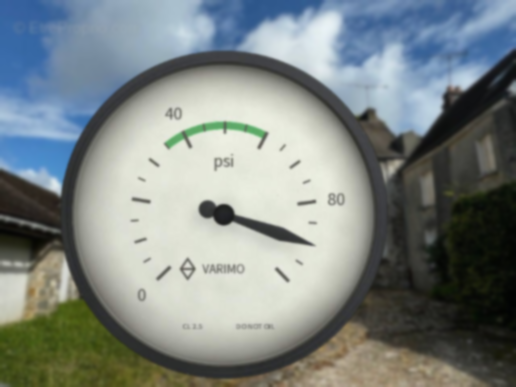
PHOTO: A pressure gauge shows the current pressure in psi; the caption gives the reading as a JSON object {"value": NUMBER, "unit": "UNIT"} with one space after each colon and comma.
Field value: {"value": 90, "unit": "psi"}
